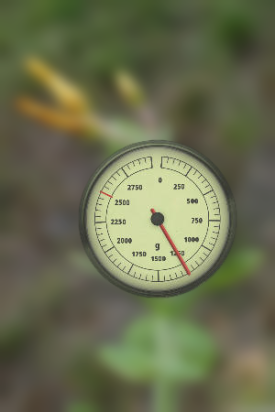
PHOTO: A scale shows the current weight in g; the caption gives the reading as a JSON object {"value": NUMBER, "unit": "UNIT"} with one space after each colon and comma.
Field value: {"value": 1250, "unit": "g"}
